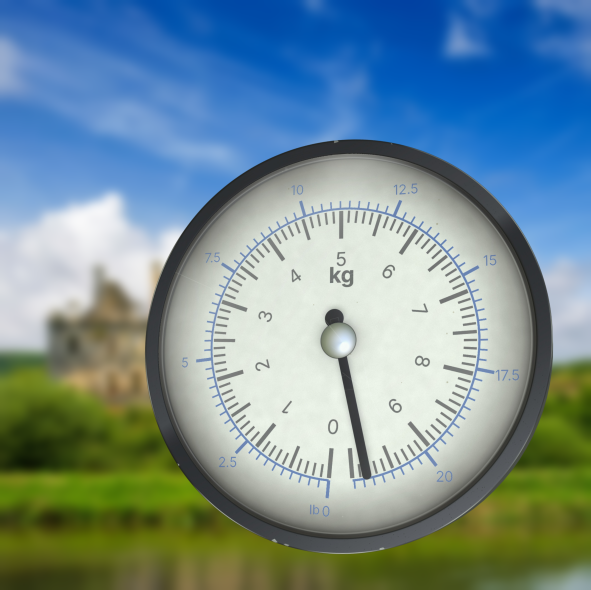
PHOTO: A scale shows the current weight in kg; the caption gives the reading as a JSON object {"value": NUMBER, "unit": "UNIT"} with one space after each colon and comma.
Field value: {"value": 9.8, "unit": "kg"}
